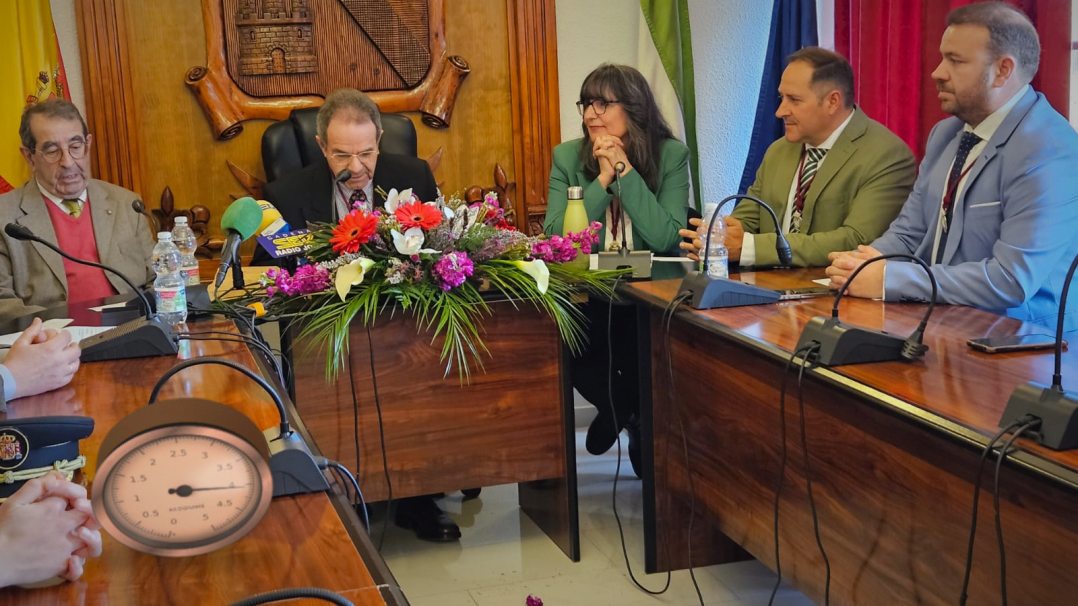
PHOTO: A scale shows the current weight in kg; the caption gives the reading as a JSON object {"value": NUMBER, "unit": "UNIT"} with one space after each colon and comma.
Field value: {"value": 4, "unit": "kg"}
